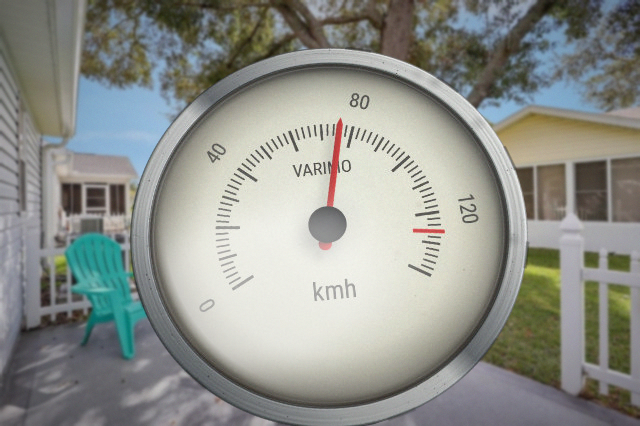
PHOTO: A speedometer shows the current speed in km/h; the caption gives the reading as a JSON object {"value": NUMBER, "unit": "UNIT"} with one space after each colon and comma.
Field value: {"value": 76, "unit": "km/h"}
